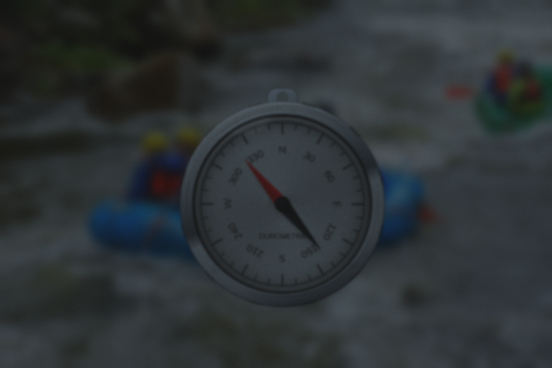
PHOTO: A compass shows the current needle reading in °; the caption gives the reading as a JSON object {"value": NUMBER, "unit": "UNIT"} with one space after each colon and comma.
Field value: {"value": 320, "unit": "°"}
